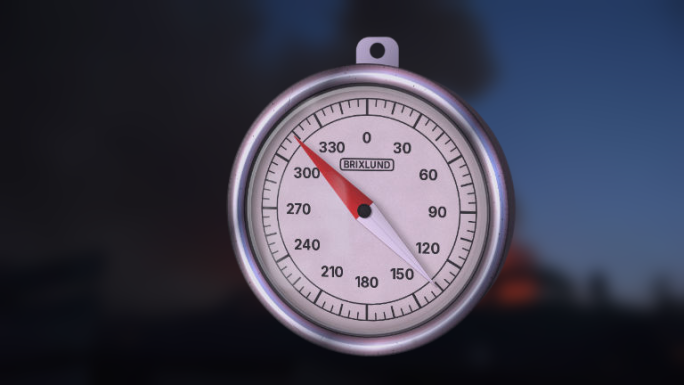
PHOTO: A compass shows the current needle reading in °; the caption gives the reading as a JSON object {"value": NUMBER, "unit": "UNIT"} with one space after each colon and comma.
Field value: {"value": 315, "unit": "°"}
